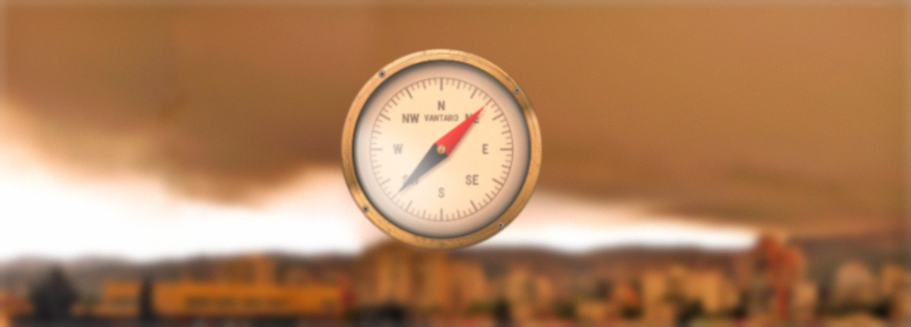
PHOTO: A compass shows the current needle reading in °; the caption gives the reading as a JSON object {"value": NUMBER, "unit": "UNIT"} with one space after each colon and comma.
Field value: {"value": 45, "unit": "°"}
